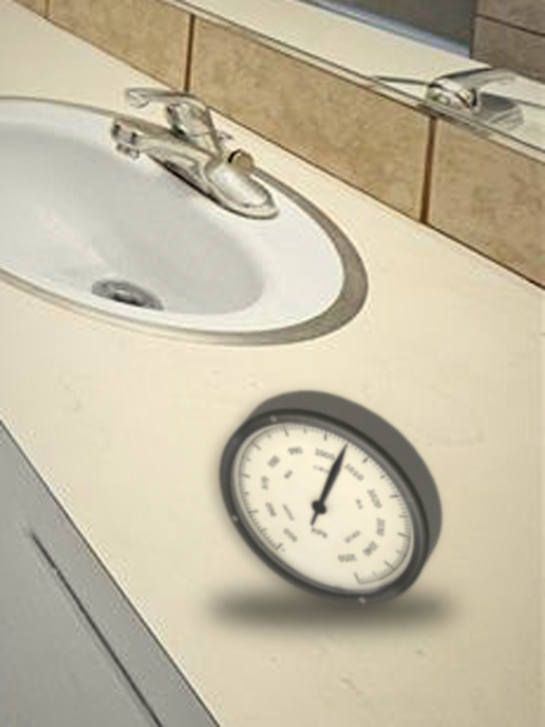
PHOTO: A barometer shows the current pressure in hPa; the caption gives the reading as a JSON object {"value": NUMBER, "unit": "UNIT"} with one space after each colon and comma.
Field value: {"value": 1005, "unit": "hPa"}
